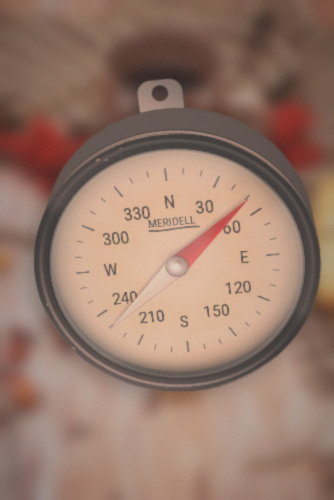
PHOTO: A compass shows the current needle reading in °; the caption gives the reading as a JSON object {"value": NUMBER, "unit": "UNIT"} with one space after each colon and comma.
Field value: {"value": 50, "unit": "°"}
